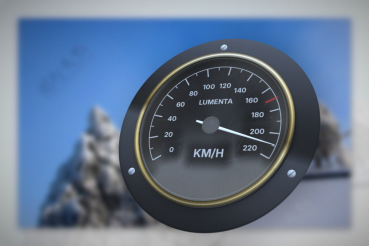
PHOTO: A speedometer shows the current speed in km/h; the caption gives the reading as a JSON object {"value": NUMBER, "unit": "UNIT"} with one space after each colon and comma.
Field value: {"value": 210, "unit": "km/h"}
